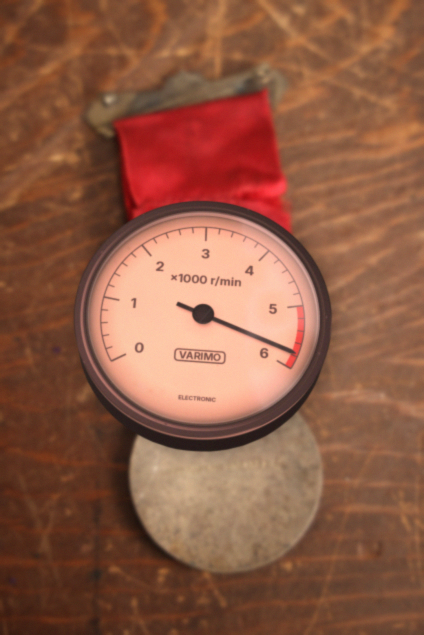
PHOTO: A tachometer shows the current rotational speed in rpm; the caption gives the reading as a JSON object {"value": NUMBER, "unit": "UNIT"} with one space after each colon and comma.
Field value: {"value": 5800, "unit": "rpm"}
